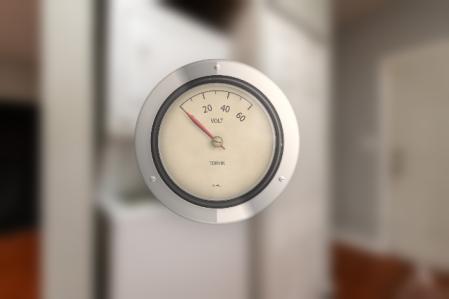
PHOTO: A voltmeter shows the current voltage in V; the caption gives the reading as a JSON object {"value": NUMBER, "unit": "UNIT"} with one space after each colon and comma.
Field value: {"value": 0, "unit": "V"}
